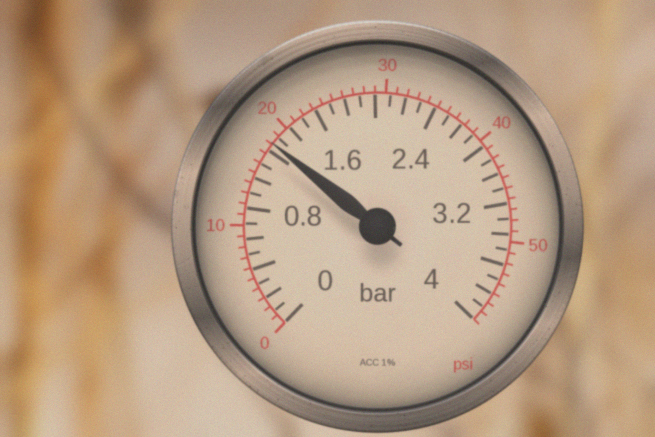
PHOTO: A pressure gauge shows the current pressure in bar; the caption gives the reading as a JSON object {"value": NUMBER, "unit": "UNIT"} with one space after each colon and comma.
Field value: {"value": 1.25, "unit": "bar"}
